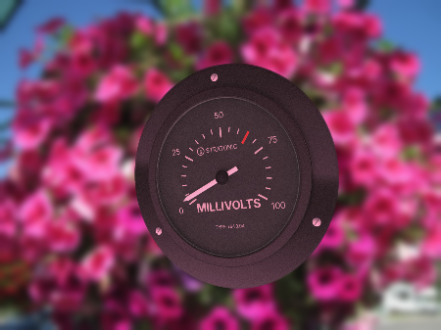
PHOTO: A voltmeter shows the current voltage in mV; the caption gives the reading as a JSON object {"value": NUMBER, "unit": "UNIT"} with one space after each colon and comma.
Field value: {"value": 2.5, "unit": "mV"}
